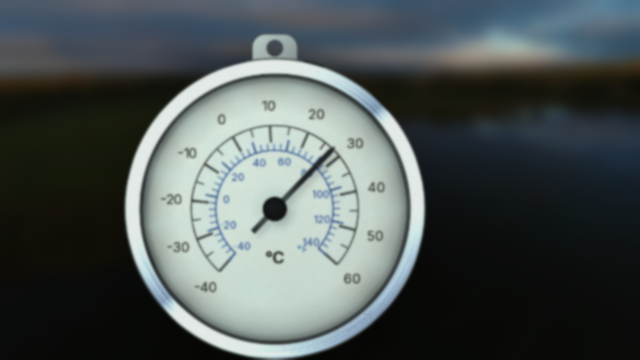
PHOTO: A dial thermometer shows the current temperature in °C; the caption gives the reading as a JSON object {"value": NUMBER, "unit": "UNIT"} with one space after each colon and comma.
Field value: {"value": 27.5, "unit": "°C"}
